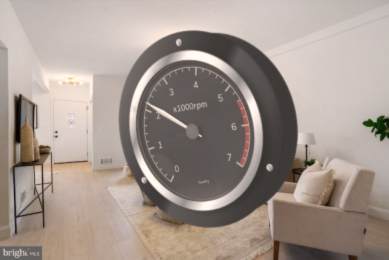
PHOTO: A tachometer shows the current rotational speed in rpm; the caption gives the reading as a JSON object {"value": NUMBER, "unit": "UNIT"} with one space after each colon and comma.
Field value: {"value": 2200, "unit": "rpm"}
